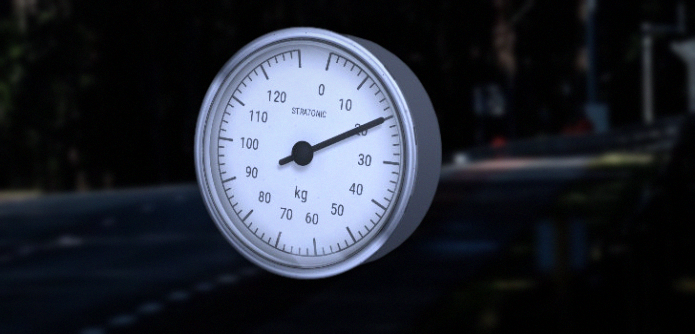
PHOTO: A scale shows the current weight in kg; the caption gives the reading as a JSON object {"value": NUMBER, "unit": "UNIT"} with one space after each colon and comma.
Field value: {"value": 20, "unit": "kg"}
